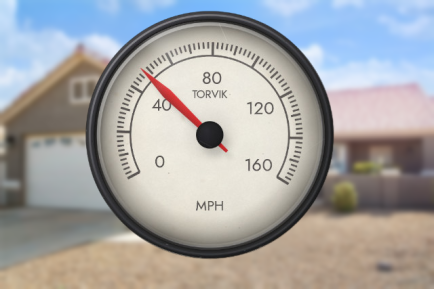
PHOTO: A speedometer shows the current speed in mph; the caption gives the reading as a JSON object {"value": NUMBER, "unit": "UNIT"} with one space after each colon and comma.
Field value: {"value": 48, "unit": "mph"}
